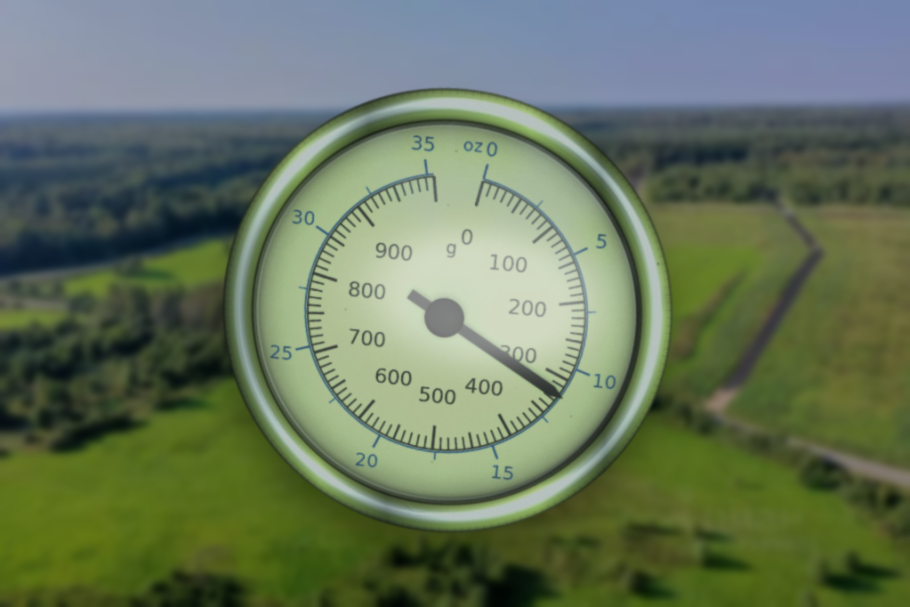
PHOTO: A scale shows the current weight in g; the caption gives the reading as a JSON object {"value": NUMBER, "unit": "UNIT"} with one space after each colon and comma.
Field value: {"value": 320, "unit": "g"}
